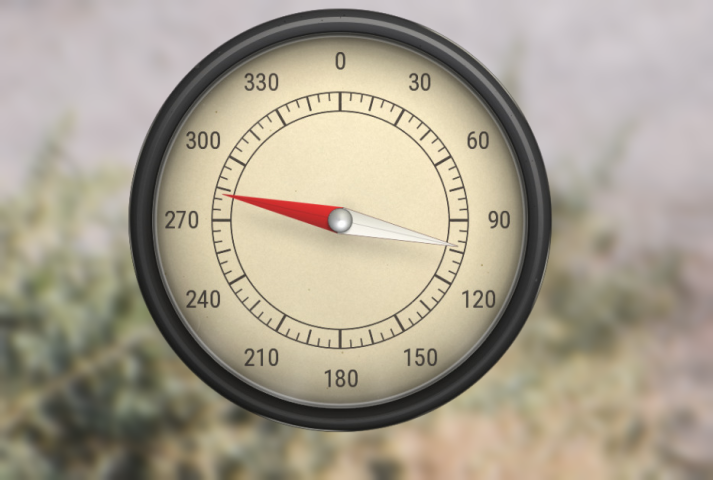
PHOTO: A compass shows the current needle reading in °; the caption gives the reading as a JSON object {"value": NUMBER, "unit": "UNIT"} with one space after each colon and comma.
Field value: {"value": 282.5, "unit": "°"}
